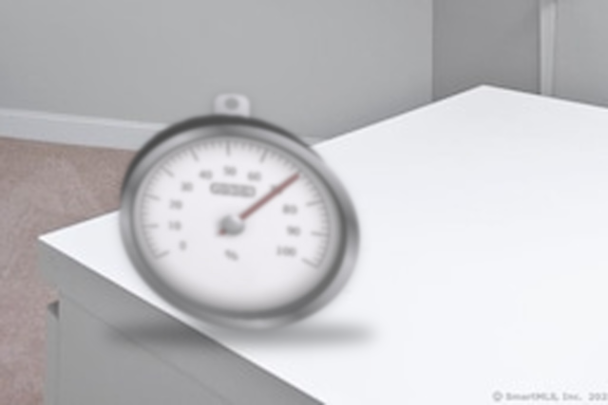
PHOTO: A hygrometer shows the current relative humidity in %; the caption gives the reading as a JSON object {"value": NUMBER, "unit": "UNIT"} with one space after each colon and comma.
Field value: {"value": 70, "unit": "%"}
